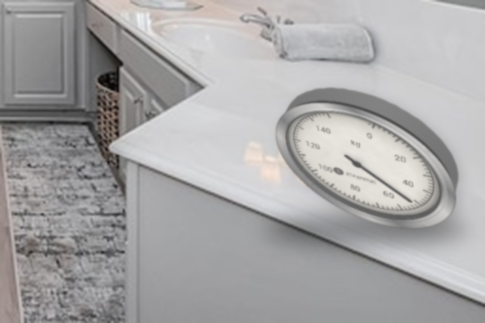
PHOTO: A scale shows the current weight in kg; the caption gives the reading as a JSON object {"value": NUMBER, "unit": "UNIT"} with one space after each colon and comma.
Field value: {"value": 50, "unit": "kg"}
